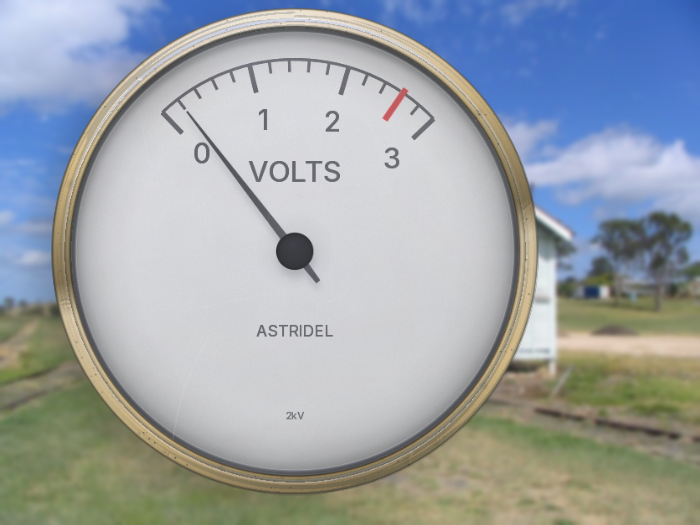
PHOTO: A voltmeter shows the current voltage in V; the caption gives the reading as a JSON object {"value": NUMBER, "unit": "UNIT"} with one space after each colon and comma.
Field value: {"value": 0.2, "unit": "V"}
